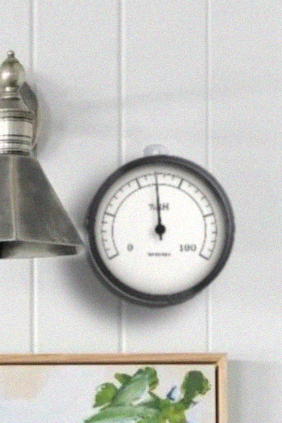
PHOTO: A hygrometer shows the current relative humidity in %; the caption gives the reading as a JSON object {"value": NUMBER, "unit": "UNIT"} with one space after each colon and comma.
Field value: {"value": 48, "unit": "%"}
